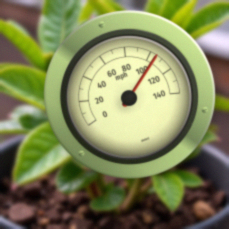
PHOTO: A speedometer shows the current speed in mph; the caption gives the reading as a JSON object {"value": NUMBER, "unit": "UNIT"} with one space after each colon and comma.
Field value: {"value": 105, "unit": "mph"}
